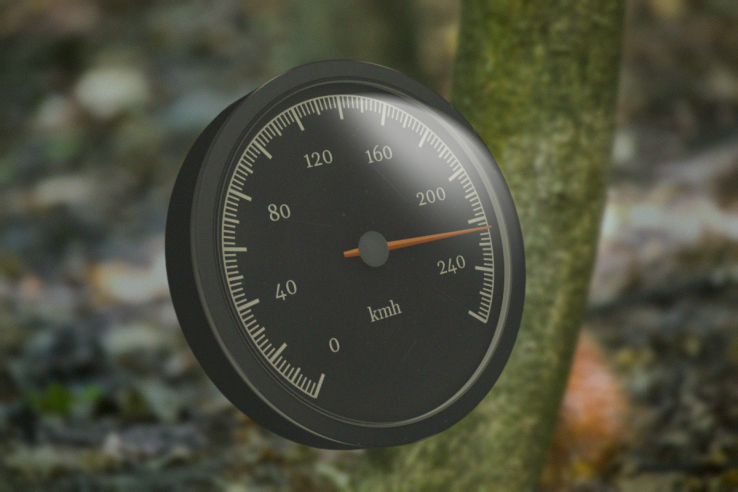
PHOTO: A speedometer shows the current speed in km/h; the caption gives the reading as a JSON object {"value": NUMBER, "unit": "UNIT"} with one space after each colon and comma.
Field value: {"value": 224, "unit": "km/h"}
